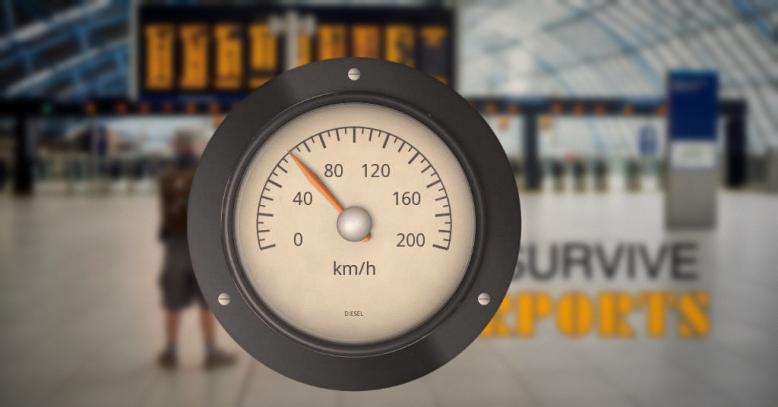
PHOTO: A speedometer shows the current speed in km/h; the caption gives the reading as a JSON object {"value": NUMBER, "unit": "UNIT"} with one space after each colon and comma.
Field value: {"value": 60, "unit": "km/h"}
